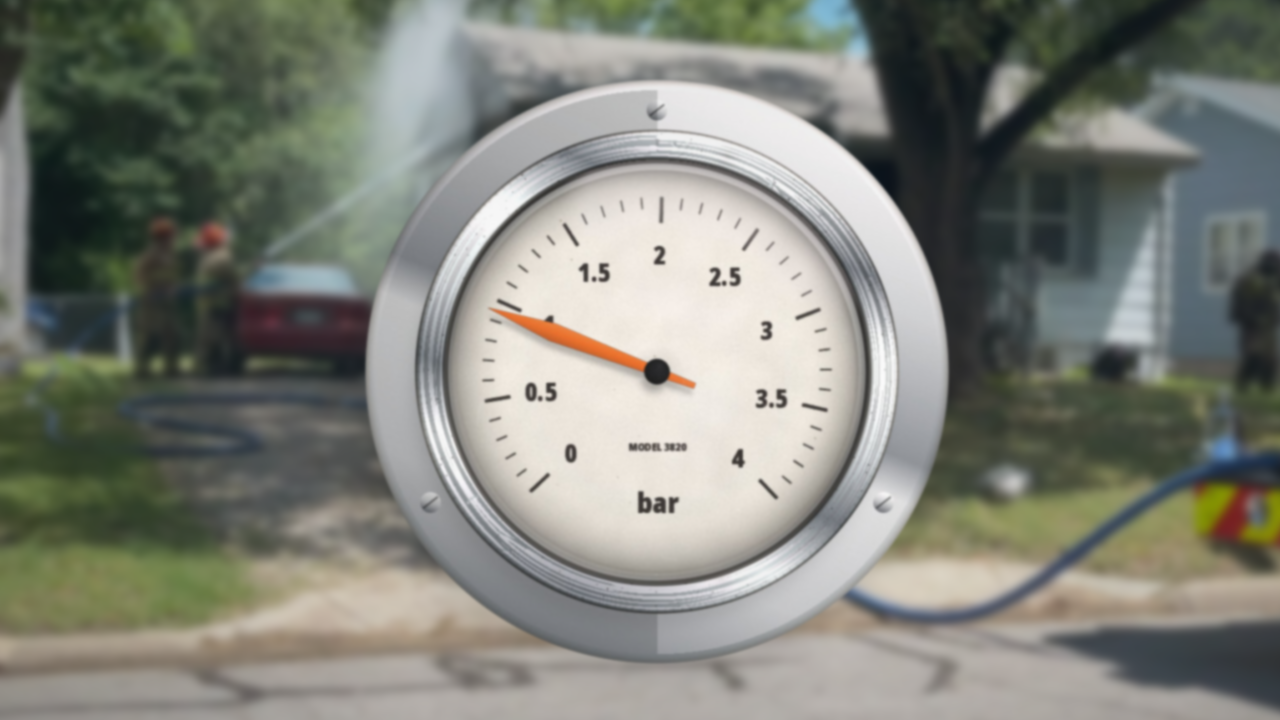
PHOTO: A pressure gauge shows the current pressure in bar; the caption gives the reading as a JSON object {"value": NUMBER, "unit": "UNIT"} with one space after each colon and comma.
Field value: {"value": 0.95, "unit": "bar"}
